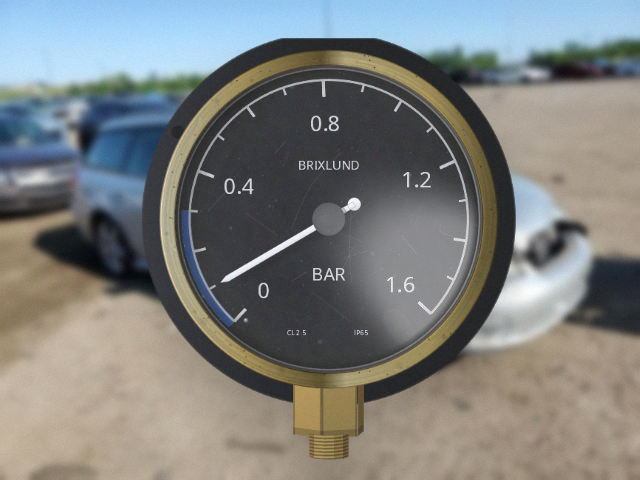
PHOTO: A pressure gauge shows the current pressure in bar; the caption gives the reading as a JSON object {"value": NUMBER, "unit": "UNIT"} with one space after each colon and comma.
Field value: {"value": 0.1, "unit": "bar"}
